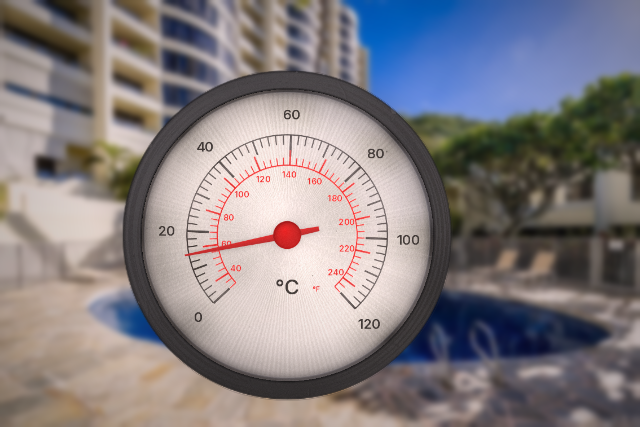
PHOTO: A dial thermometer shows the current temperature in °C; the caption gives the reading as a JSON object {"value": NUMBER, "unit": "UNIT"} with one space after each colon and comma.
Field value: {"value": 14, "unit": "°C"}
